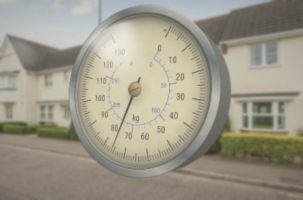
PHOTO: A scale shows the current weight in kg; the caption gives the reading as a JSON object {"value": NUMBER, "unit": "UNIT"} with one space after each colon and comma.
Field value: {"value": 75, "unit": "kg"}
